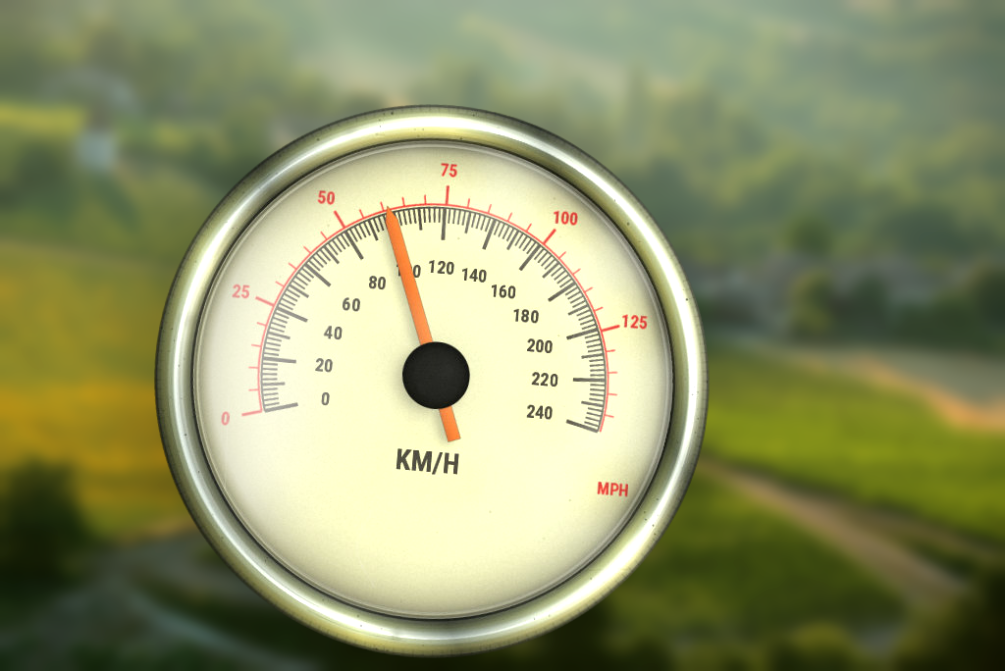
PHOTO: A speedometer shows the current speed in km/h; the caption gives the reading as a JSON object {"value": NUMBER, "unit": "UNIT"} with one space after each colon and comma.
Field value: {"value": 98, "unit": "km/h"}
